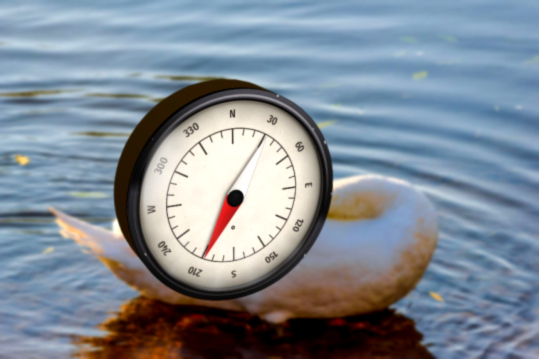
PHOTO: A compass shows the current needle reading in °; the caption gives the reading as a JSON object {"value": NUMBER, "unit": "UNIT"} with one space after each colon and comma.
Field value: {"value": 210, "unit": "°"}
